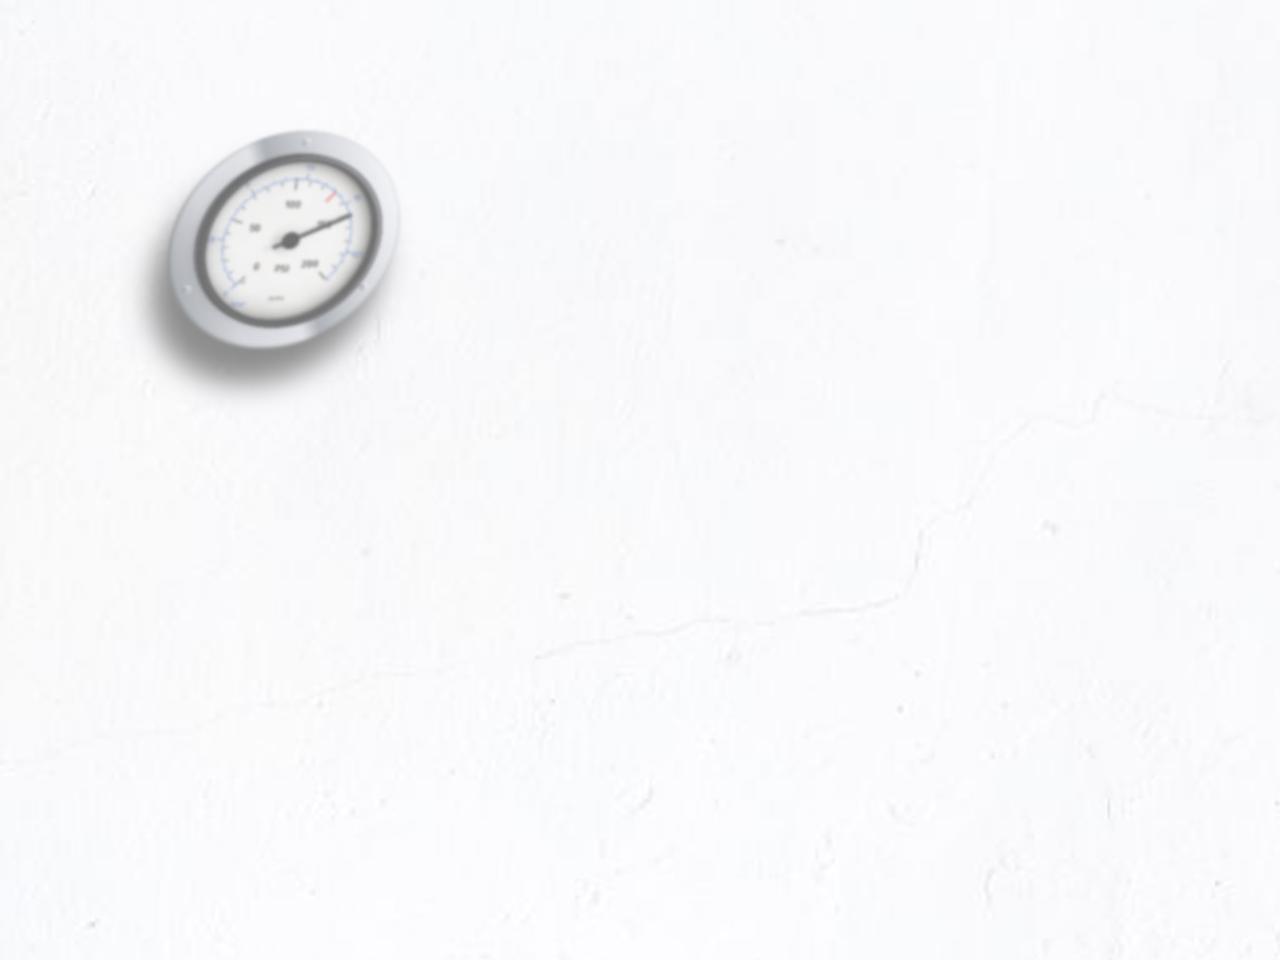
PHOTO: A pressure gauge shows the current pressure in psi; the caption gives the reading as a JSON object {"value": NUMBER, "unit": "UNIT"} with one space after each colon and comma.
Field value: {"value": 150, "unit": "psi"}
